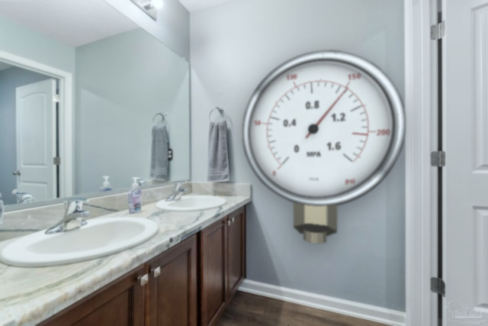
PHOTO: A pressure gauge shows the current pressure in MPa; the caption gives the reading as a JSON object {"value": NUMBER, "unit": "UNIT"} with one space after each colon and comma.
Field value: {"value": 1.05, "unit": "MPa"}
